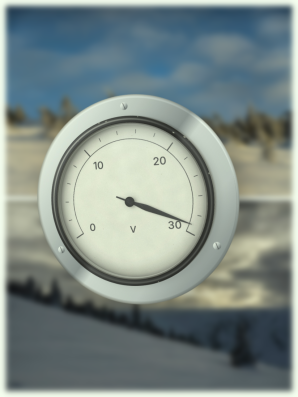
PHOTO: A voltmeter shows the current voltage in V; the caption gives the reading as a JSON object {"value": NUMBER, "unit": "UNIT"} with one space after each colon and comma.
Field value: {"value": 29, "unit": "V"}
